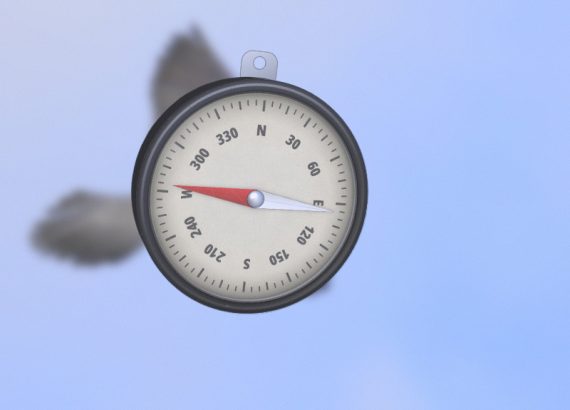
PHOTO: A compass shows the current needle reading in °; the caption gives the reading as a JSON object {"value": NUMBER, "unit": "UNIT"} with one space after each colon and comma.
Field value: {"value": 275, "unit": "°"}
